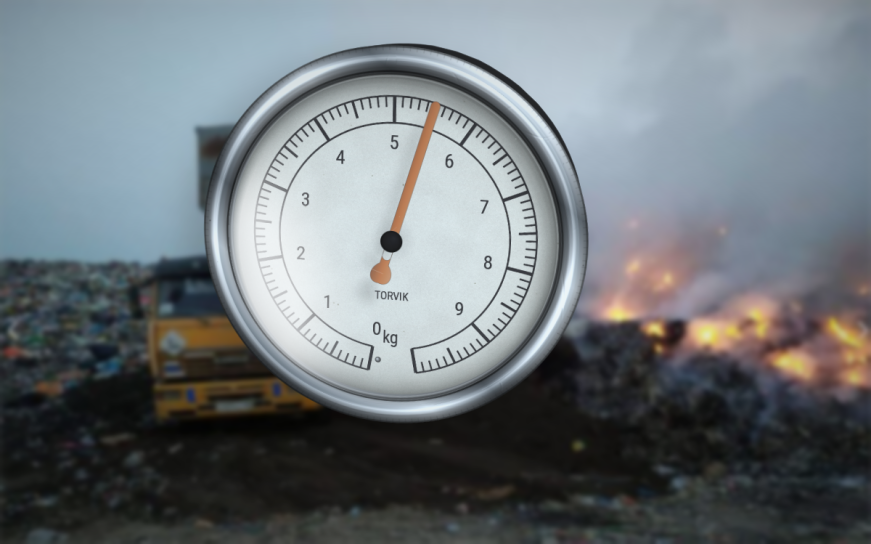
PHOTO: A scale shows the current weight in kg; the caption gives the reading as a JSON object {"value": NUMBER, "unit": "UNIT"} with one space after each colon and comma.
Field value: {"value": 5.5, "unit": "kg"}
